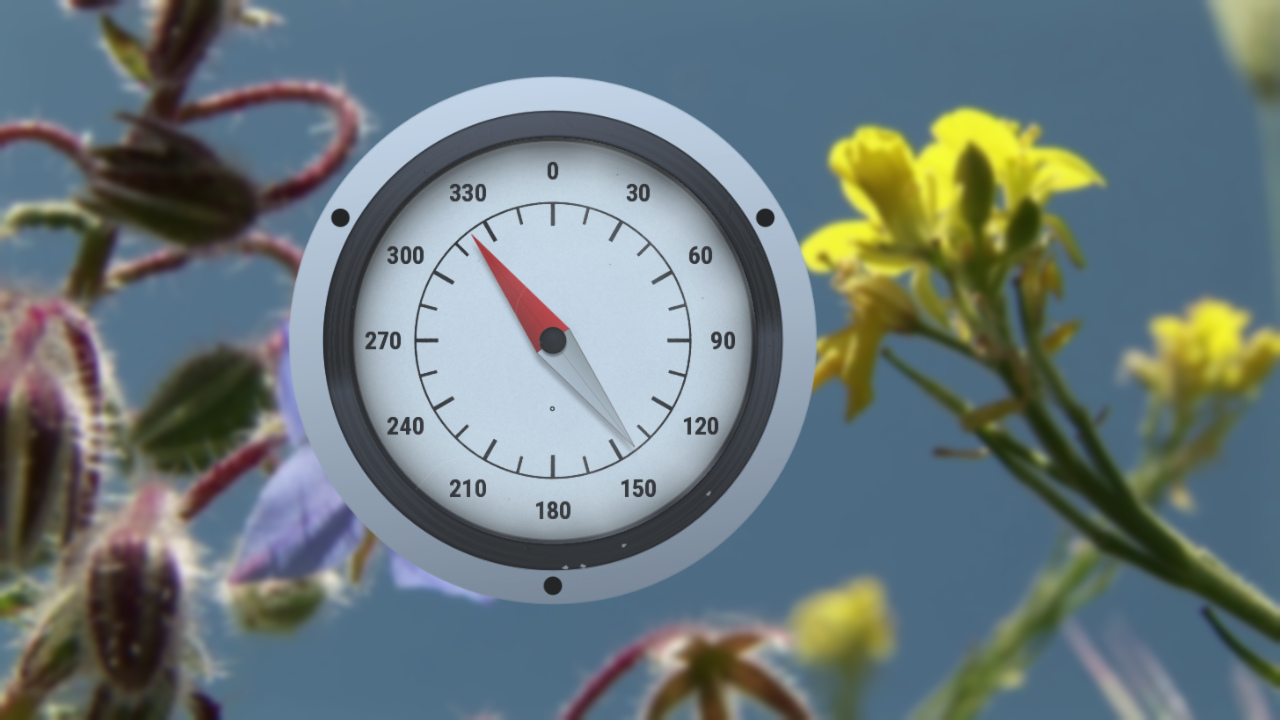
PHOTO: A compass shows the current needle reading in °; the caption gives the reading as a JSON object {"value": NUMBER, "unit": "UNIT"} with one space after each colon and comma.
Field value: {"value": 322.5, "unit": "°"}
